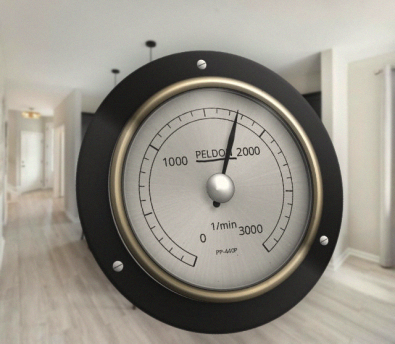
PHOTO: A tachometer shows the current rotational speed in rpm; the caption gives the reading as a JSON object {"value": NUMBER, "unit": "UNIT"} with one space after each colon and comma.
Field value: {"value": 1750, "unit": "rpm"}
